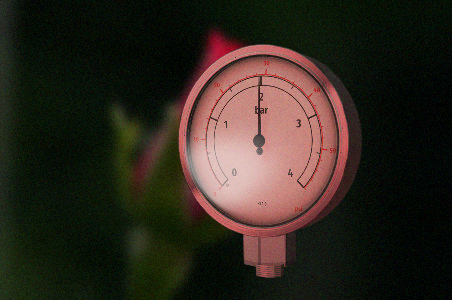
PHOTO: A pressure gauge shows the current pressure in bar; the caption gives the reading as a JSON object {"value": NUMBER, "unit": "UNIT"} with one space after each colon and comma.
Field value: {"value": 2, "unit": "bar"}
